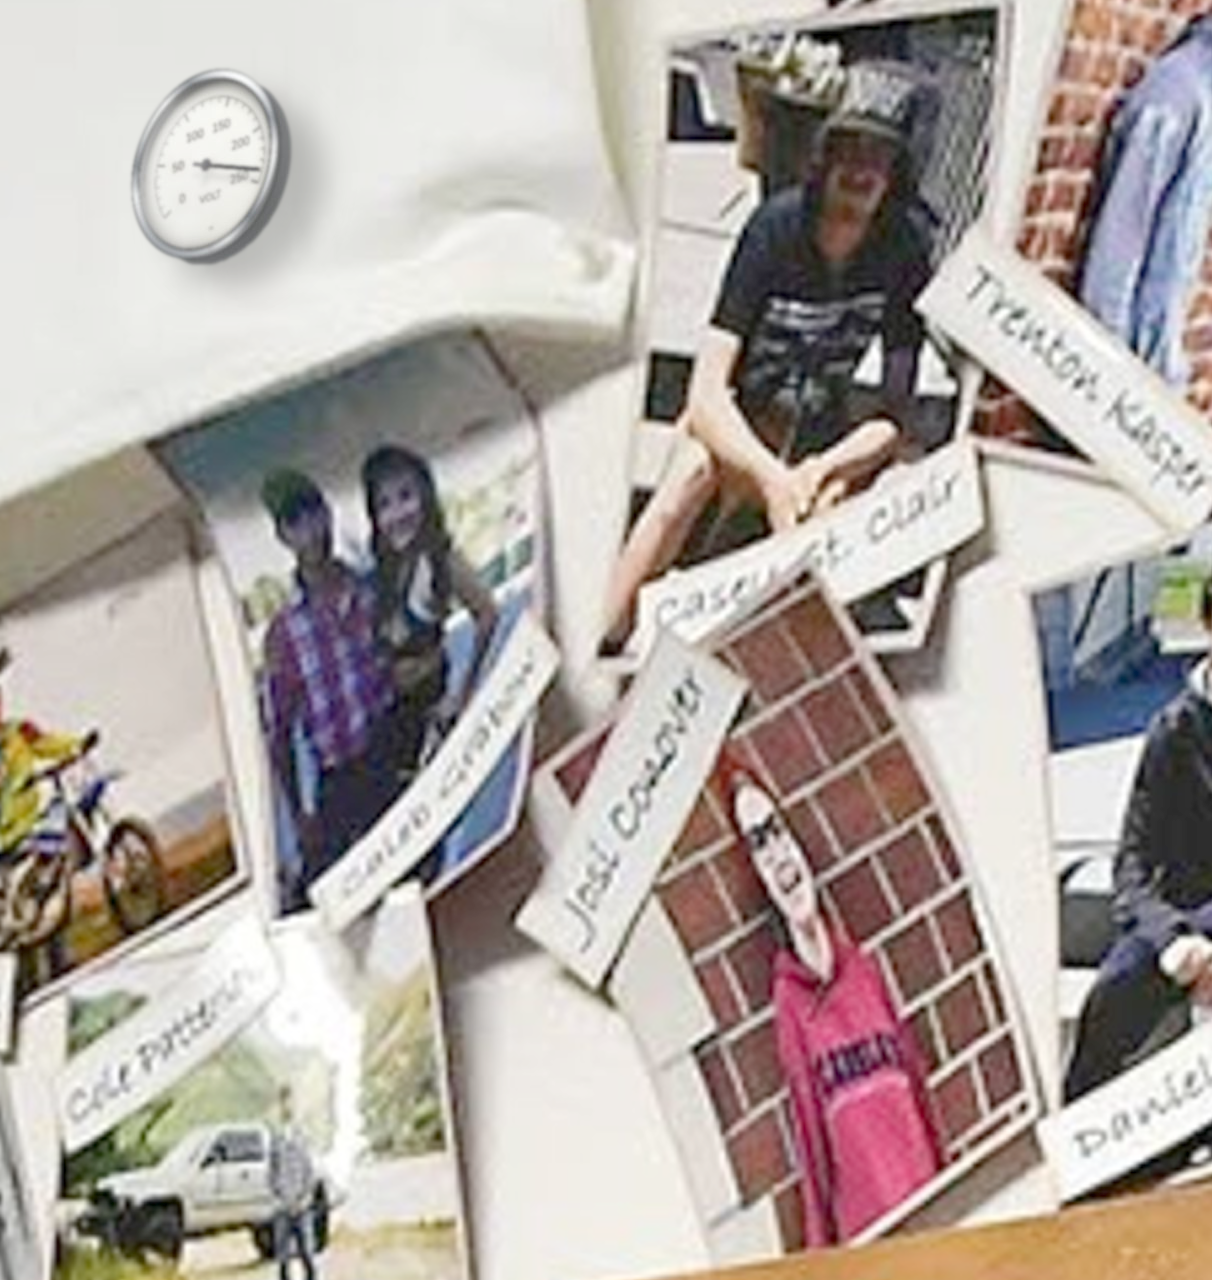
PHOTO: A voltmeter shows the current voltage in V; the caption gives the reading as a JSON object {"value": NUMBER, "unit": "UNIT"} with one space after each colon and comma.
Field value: {"value": 240, "unit": "V"}
